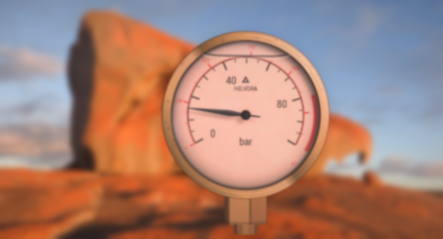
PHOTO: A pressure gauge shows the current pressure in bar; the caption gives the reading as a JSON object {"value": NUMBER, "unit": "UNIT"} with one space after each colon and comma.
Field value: {"value": 15, "unit": "bar"}
